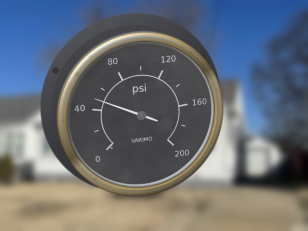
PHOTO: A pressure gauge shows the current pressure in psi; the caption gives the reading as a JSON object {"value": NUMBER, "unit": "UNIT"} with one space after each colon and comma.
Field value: {"value": 50, "unit": "psi"}
